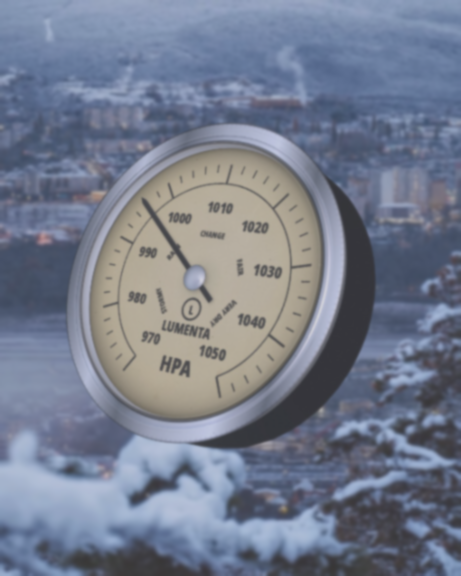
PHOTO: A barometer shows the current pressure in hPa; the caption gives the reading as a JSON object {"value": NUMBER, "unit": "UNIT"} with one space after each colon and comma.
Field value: {"value": 996, "unit": "hPa"}
